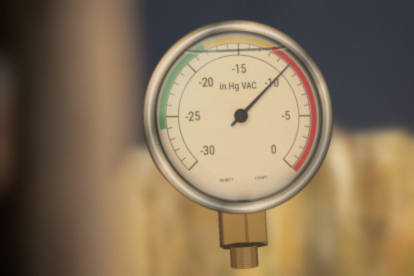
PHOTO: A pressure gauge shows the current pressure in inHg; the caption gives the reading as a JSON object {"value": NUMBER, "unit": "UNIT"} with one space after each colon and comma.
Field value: {"value": -10, "unit": "inHg"}
